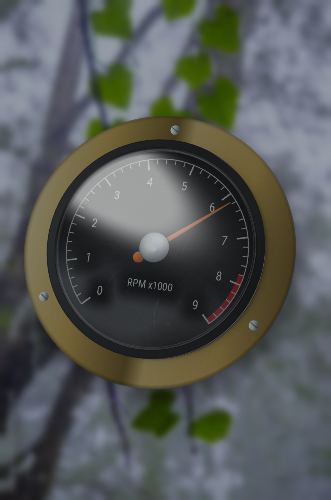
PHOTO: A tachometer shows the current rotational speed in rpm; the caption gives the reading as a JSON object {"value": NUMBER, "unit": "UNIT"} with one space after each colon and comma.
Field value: {"value": 6200, "unit": "rpm"}
